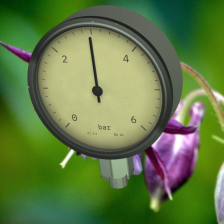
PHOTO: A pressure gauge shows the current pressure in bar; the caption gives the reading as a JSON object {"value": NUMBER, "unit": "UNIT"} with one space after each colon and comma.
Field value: {"value": 3, "unit": "bar"}
